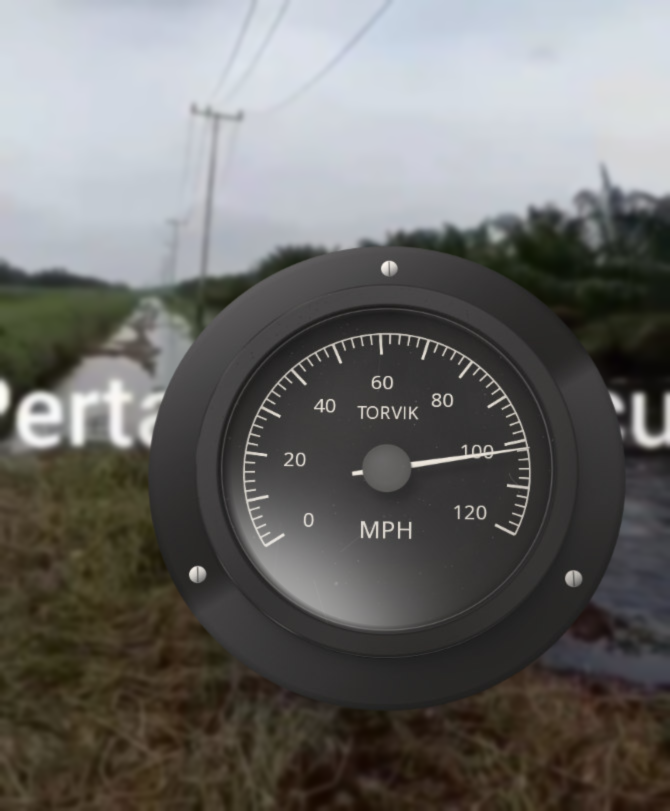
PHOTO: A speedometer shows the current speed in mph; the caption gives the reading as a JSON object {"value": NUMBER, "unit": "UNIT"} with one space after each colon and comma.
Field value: {"value": 102, "unit": "mph"}
